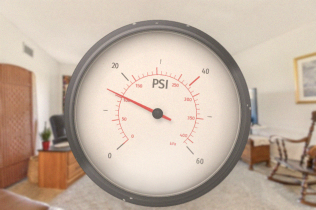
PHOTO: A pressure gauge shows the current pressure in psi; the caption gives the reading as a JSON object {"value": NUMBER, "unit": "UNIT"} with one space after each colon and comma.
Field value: {"value": 15, "unit": "psi"}
